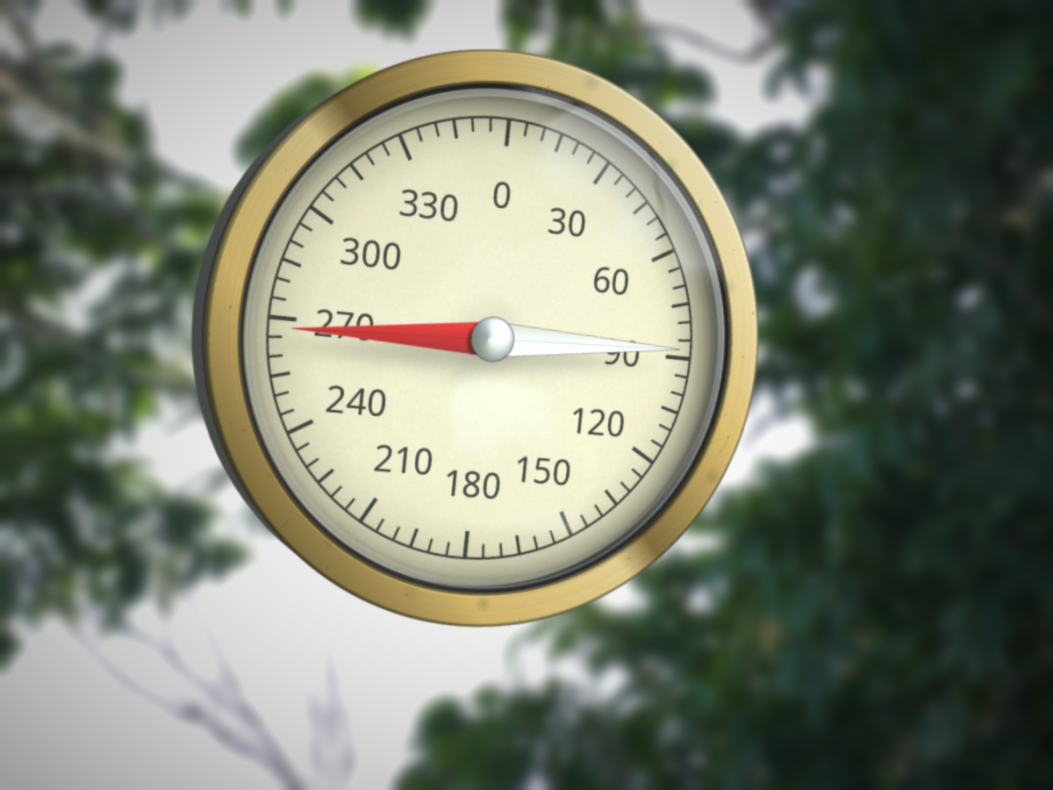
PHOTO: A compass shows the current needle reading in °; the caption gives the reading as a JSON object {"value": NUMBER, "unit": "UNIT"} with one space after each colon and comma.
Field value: {"value": 267.5, "unit": "°"}
